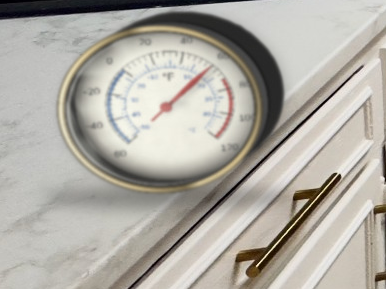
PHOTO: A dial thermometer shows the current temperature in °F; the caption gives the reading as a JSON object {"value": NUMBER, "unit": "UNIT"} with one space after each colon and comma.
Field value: {"value": 60, "unit": "°F"}
